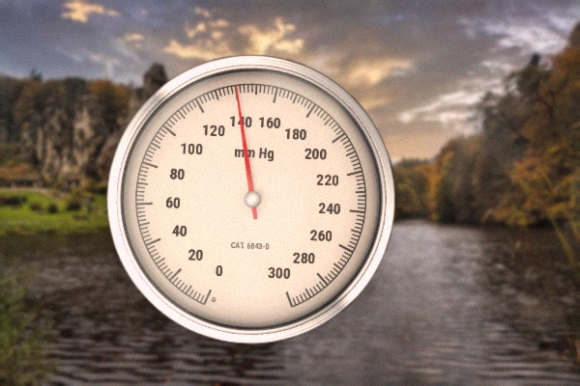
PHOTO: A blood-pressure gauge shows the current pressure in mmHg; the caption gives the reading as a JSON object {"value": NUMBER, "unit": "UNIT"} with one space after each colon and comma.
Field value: {"value": 140, "unit": "mmHg"}
